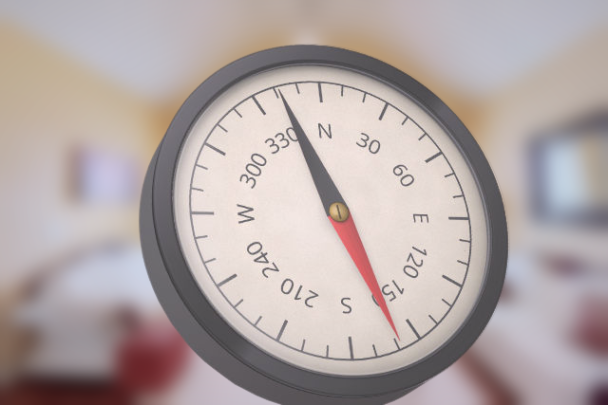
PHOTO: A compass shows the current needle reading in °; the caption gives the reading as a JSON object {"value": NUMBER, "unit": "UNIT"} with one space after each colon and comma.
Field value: {"value": 160, "unit": "°"}
